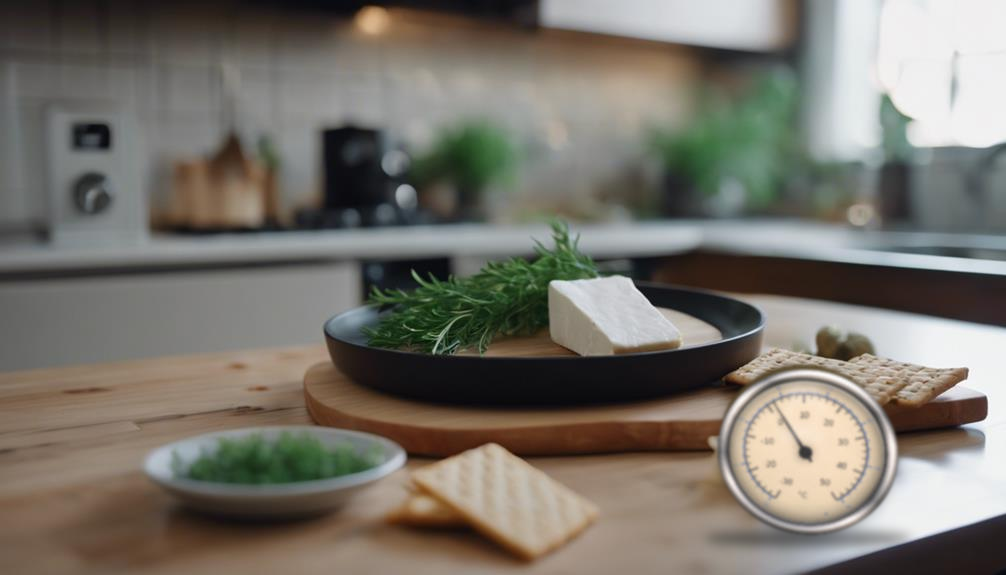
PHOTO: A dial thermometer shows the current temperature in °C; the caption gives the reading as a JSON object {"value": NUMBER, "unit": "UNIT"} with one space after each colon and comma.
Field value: {"value": 2, "unit": "°C"}
